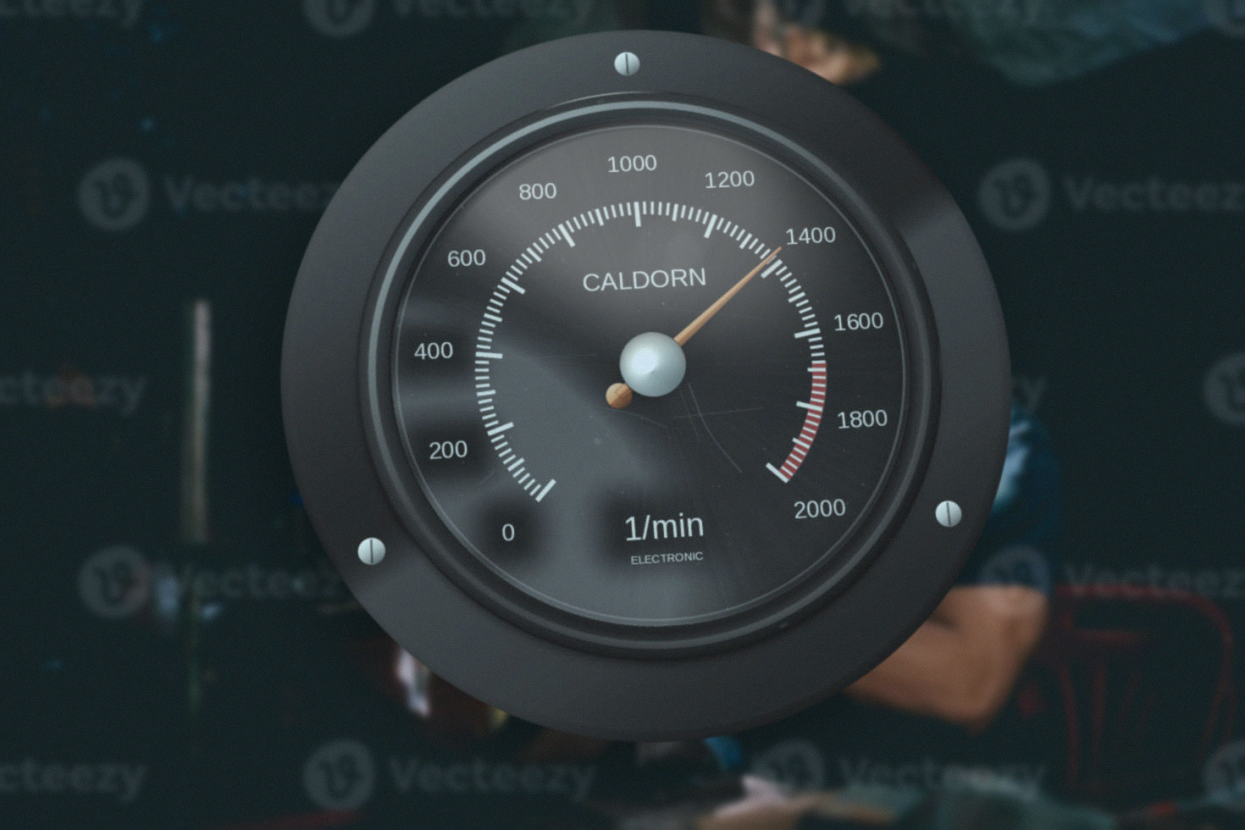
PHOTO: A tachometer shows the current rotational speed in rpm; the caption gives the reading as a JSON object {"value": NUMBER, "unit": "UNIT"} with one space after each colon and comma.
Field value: {"value": 1380, "unit": "rpm"}
